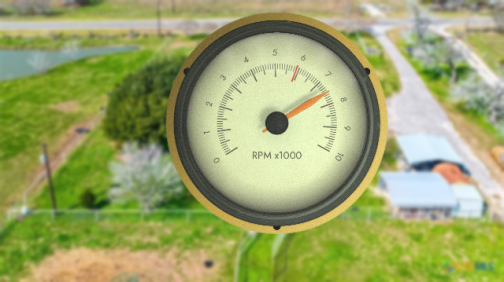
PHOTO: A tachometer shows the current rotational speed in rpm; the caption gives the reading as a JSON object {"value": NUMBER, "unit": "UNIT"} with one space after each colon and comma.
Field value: {"value": 7500, "unit": "rpm"}
